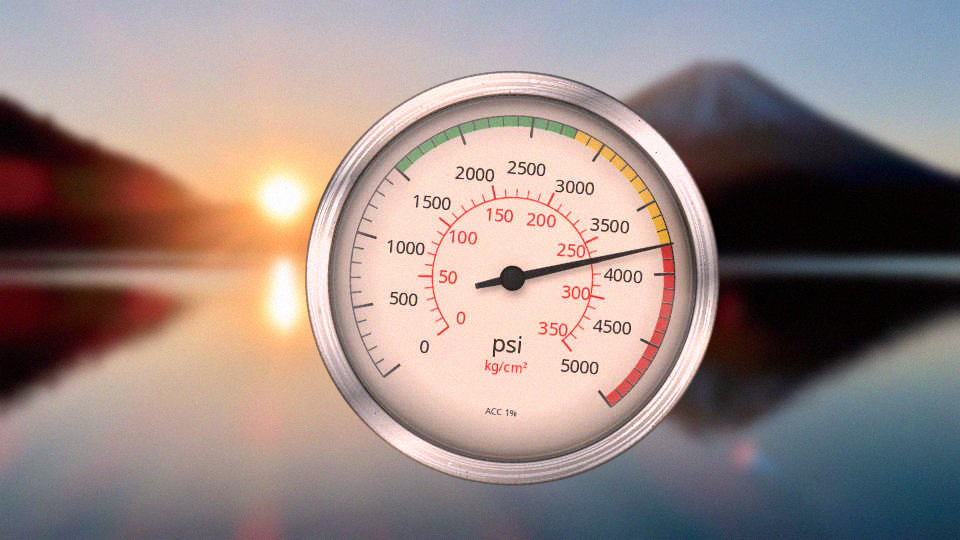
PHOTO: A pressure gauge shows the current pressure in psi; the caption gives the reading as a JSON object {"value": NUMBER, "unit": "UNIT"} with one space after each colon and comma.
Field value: {"value": 3800, "unit": "psi"}
